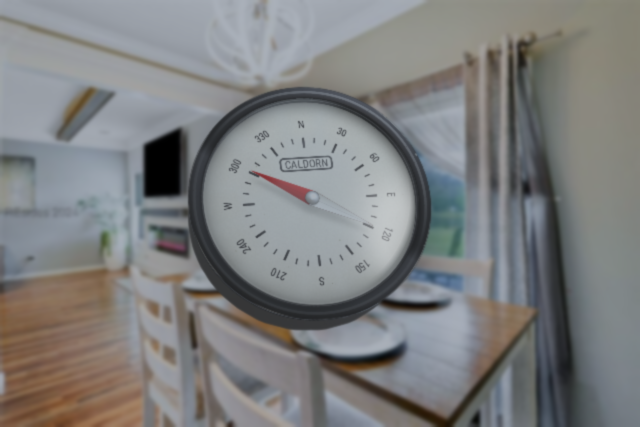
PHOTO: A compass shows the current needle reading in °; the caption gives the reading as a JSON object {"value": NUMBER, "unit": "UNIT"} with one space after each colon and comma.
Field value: {"value": 300, "unit": "°"}
